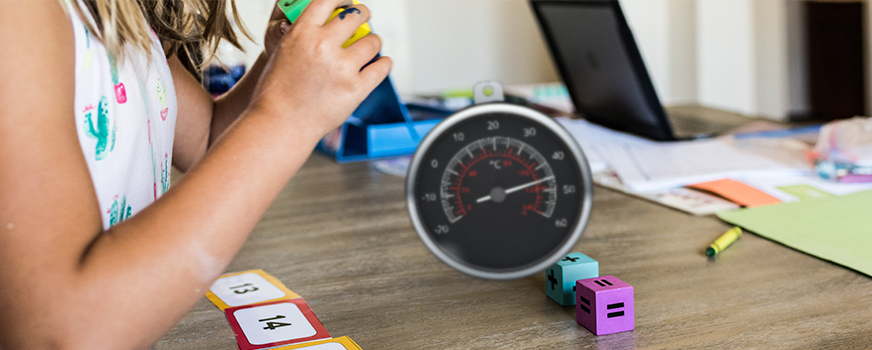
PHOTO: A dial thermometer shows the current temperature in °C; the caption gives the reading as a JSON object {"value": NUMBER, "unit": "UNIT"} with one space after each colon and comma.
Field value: {"value": 45, "unit": "°C"}
